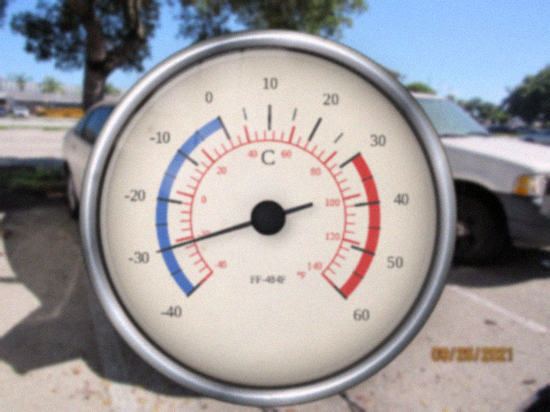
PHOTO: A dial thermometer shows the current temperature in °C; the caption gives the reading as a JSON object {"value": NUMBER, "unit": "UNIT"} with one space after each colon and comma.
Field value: {"value": -30, "unit": "°C"}
